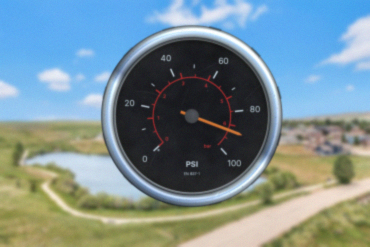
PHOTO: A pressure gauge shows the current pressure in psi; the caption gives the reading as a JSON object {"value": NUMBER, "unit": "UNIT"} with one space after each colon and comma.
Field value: {"value": 90, "unit": "psi"}
